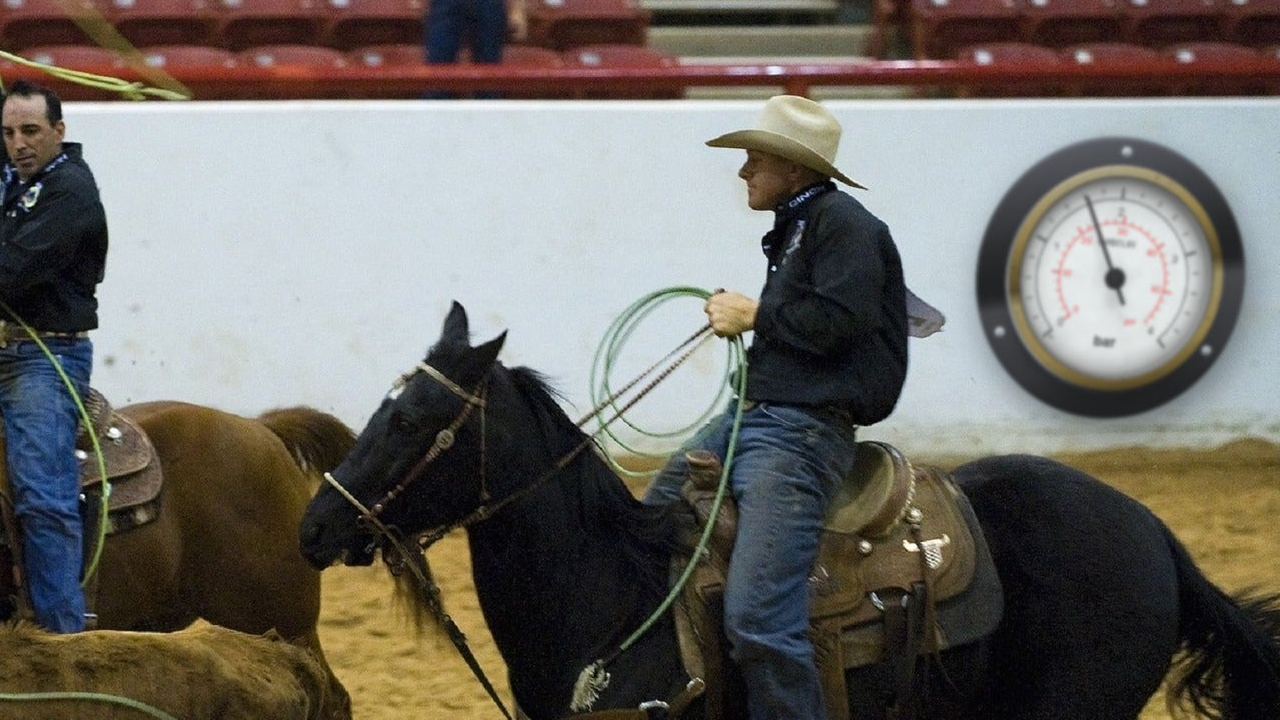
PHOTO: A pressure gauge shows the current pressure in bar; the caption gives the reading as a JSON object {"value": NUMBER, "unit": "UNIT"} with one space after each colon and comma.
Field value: {"value": 1.6, "unit": "bar"}
